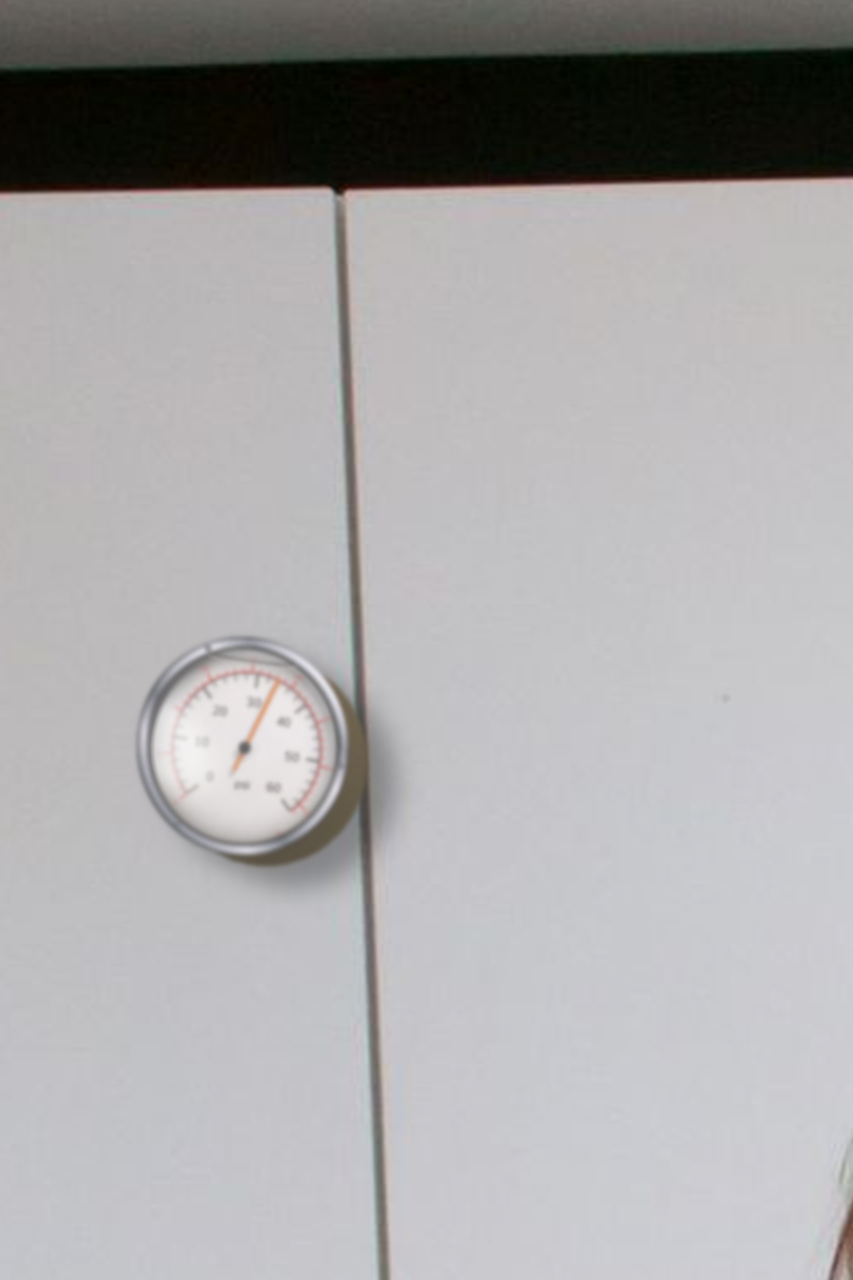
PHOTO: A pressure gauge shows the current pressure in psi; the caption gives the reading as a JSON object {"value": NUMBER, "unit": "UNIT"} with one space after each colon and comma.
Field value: {"value": 34, "unit": "psi"}
